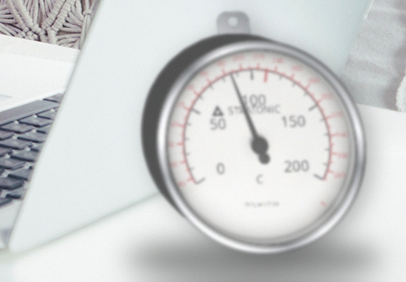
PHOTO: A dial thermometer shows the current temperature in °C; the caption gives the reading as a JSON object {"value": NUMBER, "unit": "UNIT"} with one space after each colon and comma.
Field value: {"value": 85, "unit": "°C"}
